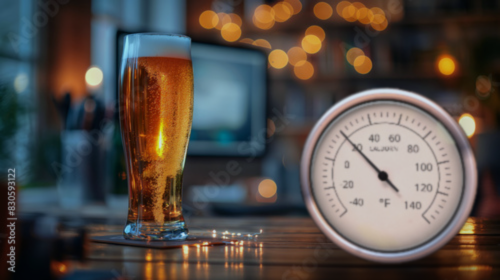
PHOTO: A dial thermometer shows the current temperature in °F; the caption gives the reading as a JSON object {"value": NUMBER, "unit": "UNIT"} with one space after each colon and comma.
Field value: {"value": 20, "unit": "°F"}
